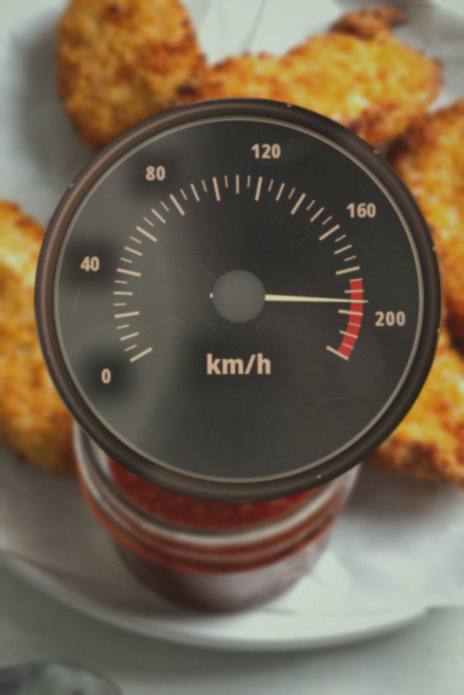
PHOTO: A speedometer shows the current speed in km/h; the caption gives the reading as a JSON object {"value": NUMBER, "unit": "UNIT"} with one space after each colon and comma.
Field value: {"value": 195, "unit": "km/h"}
